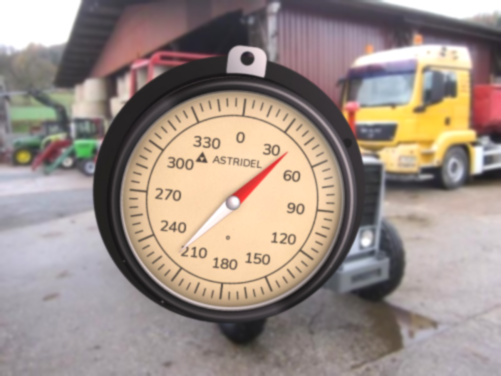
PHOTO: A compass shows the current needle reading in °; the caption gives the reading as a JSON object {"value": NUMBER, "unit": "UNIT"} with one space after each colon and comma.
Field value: {"value": 40, "unit": "°"}
